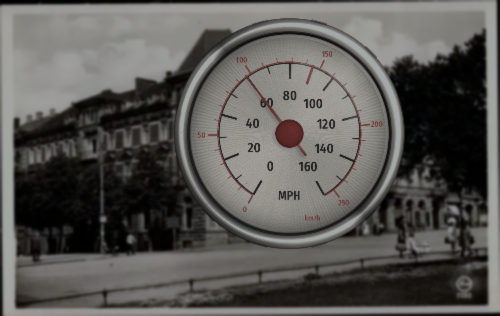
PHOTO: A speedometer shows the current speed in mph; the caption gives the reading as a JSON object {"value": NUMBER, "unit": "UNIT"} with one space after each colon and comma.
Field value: {"value": 60, "unit": "mph"}
